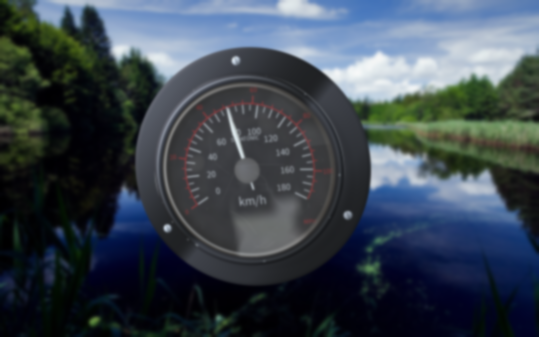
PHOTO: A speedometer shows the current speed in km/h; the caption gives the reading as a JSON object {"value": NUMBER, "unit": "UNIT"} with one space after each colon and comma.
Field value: {"value": 80, "unit": "km/h"}
